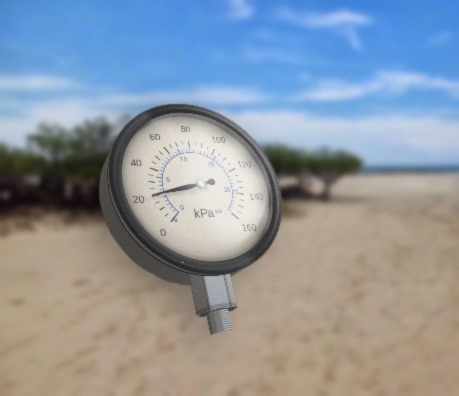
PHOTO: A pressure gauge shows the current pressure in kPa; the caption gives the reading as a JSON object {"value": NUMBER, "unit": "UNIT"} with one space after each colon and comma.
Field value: {"value": 20, "unit": "kPa"}
